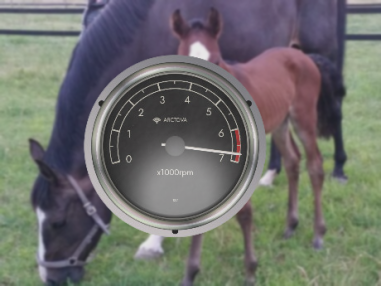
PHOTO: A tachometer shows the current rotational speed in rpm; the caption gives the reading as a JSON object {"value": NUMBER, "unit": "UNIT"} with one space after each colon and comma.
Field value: {"value": 6750, "unit": "rpm"}
